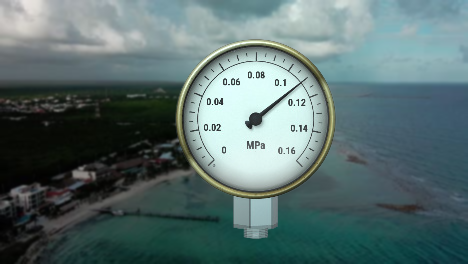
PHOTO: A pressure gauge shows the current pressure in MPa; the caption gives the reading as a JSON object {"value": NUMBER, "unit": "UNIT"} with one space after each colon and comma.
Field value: {"value": 0.11, "unit": "MPa"}
